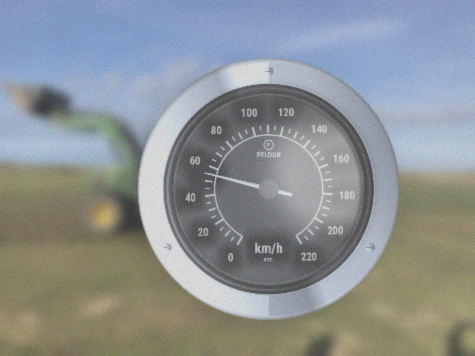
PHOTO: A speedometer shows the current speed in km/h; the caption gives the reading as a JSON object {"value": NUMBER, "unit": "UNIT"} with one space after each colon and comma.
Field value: {"value": 55, "unit": "km/h"}
